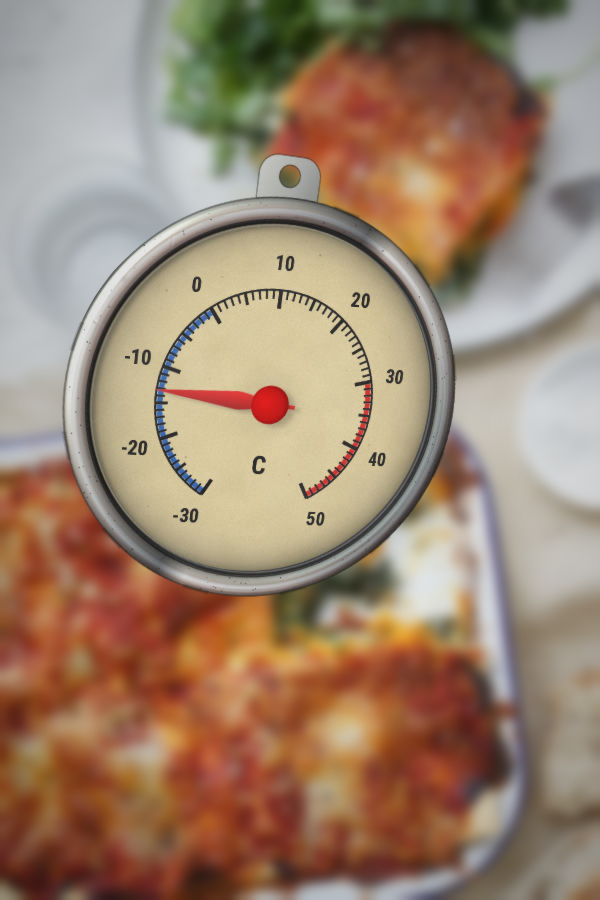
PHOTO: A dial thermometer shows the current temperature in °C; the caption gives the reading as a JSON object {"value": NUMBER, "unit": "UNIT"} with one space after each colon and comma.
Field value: {"value": -13, "unit": "°C"}
